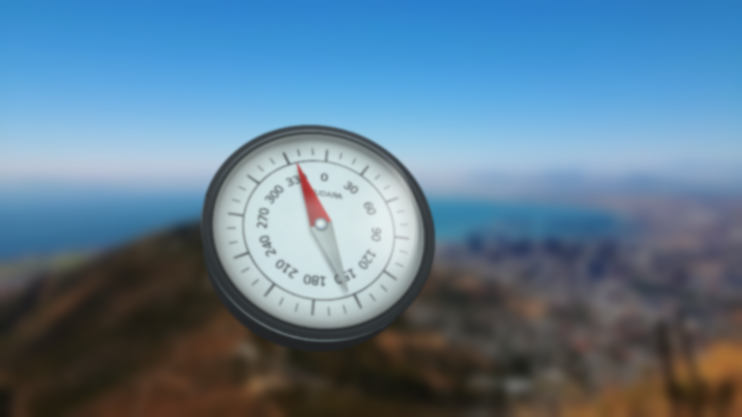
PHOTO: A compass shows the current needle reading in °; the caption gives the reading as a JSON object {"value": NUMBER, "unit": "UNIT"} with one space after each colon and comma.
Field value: {"value": 335, "unit": "°"}
